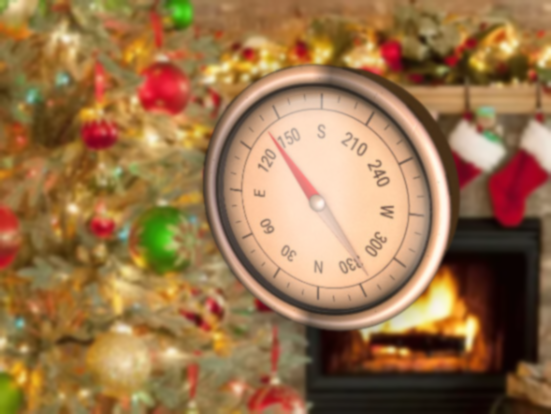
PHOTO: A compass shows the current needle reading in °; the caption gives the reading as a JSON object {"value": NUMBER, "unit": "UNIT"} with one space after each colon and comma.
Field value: {"value": 140, "unit": "°"}
